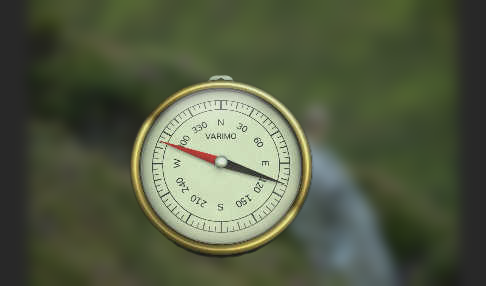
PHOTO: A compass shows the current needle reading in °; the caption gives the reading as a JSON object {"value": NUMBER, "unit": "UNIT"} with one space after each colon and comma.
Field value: {"value": 290, "unit": "°"}
